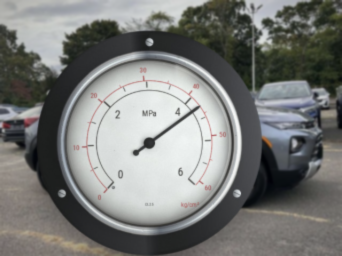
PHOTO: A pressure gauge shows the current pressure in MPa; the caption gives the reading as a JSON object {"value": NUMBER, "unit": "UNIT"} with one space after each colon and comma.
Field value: {"value": 4.25, "unit": "MPa"}
